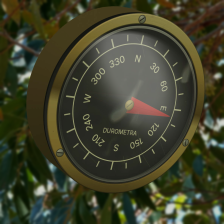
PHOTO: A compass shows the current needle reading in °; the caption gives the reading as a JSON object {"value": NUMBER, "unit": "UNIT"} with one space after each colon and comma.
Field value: {"value": 97.5, "unit": "°"}
